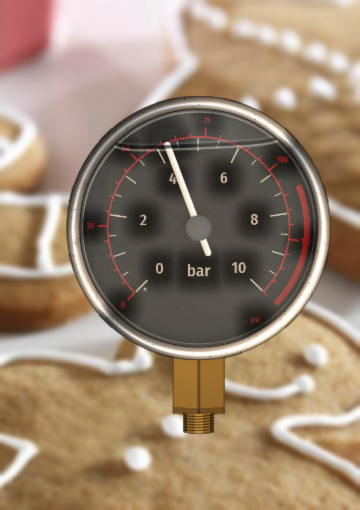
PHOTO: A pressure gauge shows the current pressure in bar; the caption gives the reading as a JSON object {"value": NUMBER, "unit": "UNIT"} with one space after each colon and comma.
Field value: {"value": 4.25, "unit": "bar"}
